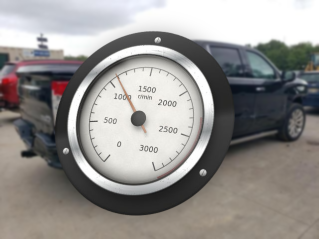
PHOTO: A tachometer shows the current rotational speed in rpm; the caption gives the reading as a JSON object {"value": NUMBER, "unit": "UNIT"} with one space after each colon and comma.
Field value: {"value": 1100, "unit": "rpm"}
